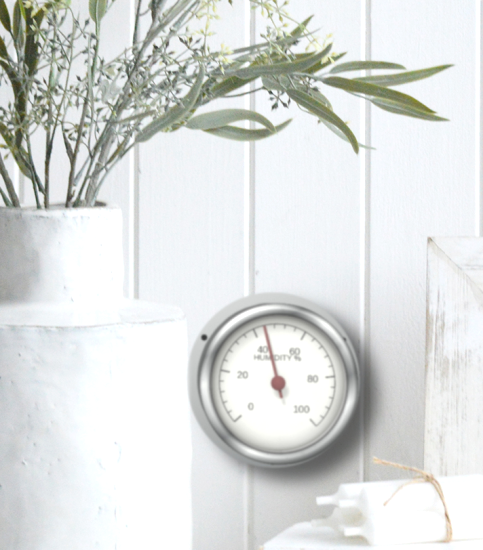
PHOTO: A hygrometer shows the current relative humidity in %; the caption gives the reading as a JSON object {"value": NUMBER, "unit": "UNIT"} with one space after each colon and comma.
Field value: {"value": 44, "unit": "%"}
